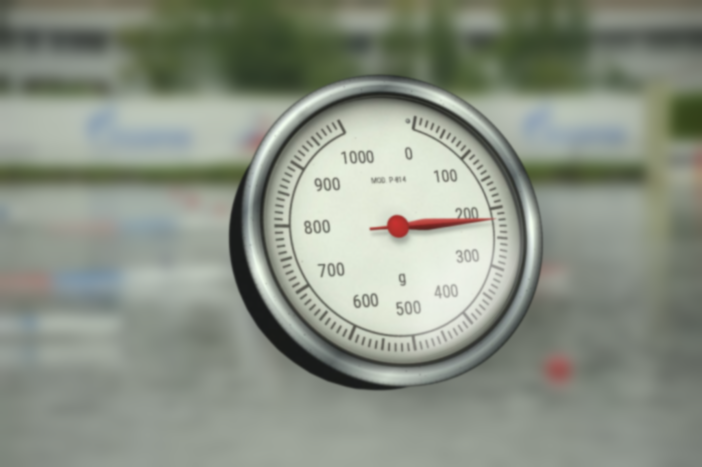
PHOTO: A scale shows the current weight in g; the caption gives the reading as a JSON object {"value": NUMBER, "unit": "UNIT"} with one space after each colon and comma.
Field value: {"value": 220, "unit": "g"}
